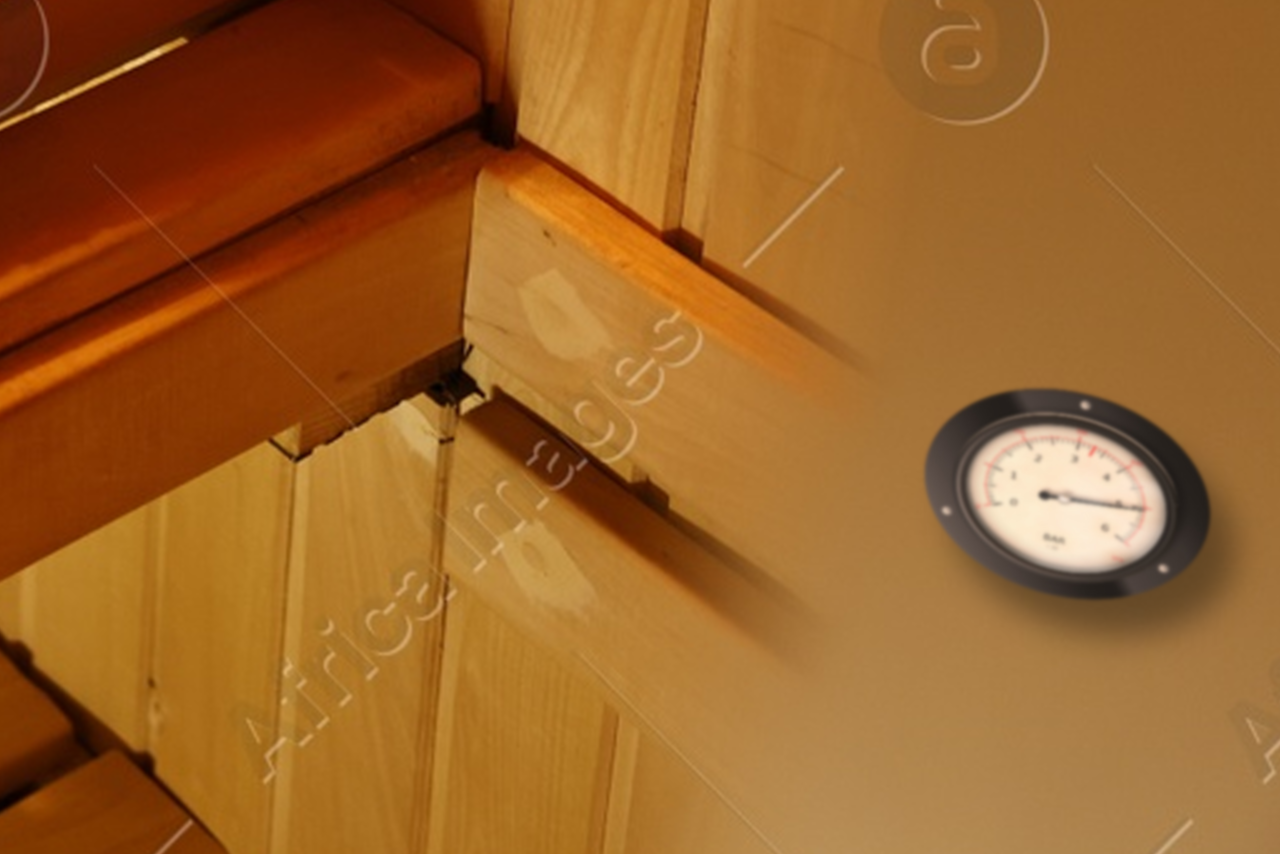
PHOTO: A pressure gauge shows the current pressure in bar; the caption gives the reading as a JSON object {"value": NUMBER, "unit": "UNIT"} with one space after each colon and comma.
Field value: {"value": 5, "unit": "bar"}
